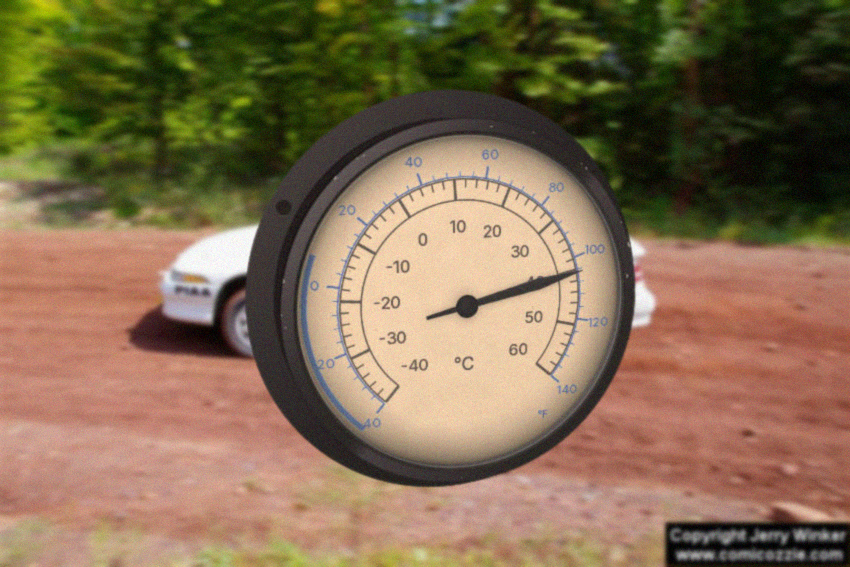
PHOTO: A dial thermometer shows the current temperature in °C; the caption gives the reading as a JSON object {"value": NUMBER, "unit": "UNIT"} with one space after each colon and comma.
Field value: {"value": 40, "unit": "°C"}
